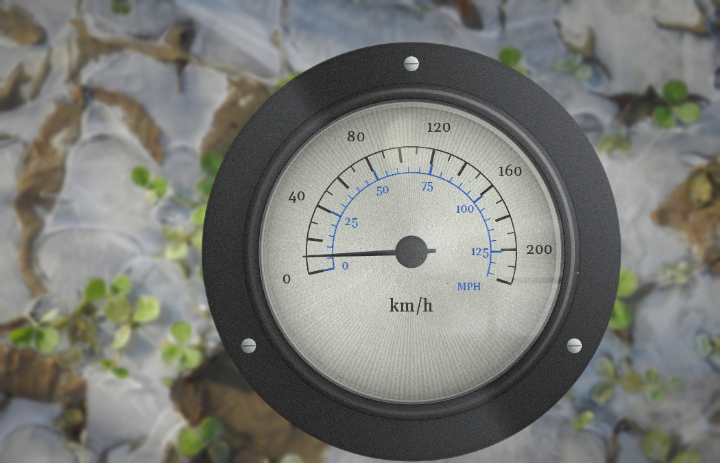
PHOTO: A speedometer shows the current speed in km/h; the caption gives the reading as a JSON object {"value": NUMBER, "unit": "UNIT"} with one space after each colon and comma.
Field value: {"value": 10, "unit": "km/h"}
